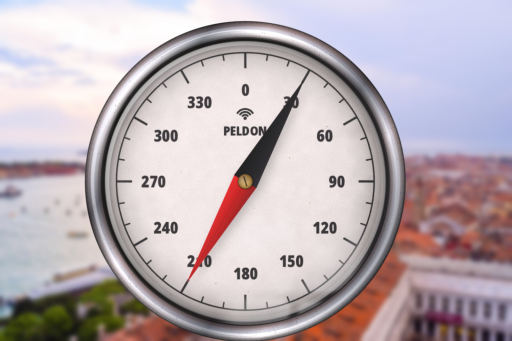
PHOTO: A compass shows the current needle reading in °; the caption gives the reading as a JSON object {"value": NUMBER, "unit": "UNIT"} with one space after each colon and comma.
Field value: {"value": 210, "unit": "°"}
